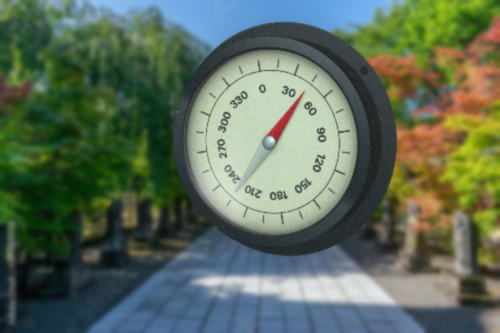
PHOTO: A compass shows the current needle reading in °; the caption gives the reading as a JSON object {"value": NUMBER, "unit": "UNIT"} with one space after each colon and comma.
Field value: {"value": 45, "unit": "°"}
